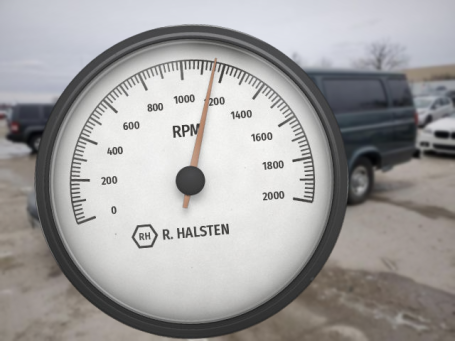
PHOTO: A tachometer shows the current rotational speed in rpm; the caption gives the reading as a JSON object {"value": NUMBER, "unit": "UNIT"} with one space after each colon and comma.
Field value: {"value": 1160, "unit": "rpm"}
